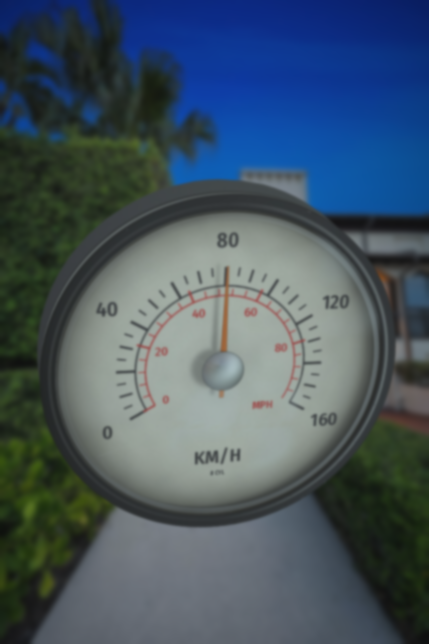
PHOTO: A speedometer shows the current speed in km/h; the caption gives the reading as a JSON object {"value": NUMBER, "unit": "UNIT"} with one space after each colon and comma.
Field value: {"value": 80, "unit": "km/h"}
